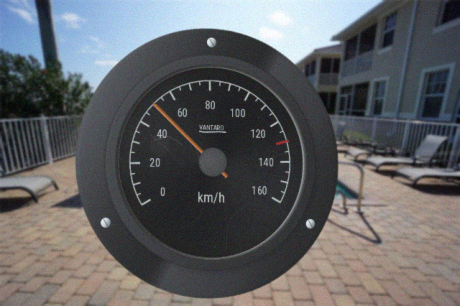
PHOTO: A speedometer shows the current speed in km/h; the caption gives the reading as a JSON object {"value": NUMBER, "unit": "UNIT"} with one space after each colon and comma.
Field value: {"value": 50, "unit": "km/h"}
